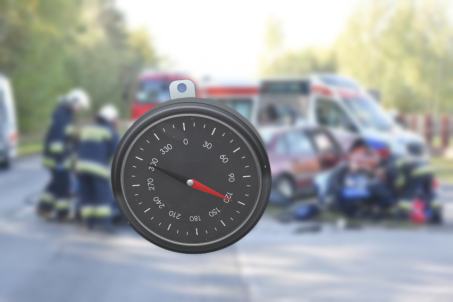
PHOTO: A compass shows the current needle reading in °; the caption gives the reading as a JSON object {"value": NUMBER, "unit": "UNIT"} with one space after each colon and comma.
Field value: {"value": 120, "unit": "°"}
